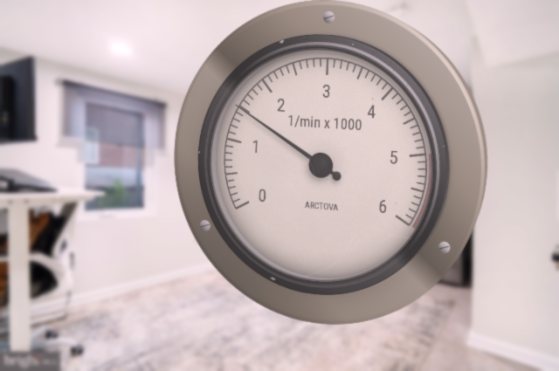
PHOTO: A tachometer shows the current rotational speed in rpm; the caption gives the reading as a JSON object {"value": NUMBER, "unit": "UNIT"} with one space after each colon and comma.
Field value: {"value": 1500, "unit": "rpm"}
